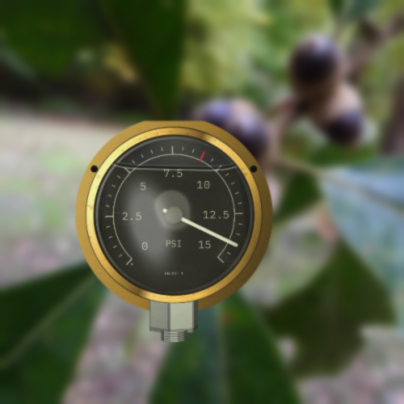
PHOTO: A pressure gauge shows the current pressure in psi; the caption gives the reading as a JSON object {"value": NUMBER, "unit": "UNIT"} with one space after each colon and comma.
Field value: {"value": 14, "unit": "psi"}
